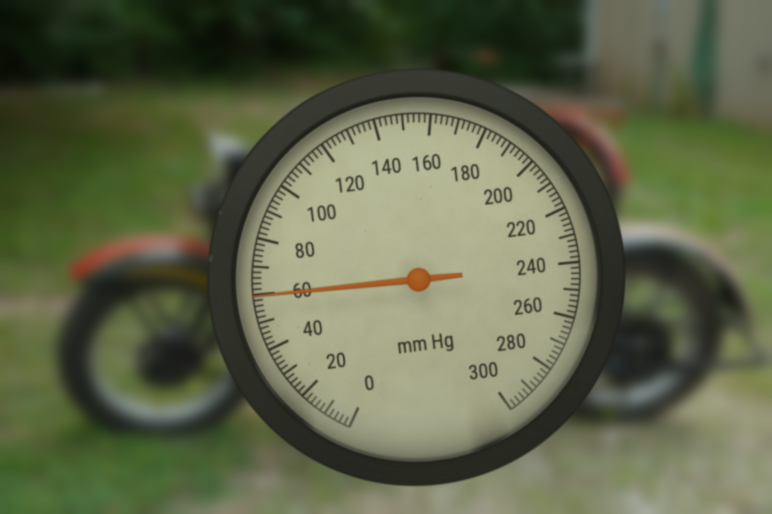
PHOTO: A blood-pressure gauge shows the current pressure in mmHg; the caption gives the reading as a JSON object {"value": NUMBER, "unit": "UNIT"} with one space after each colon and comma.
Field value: {"value": 60, "unit": "mmHg"}
